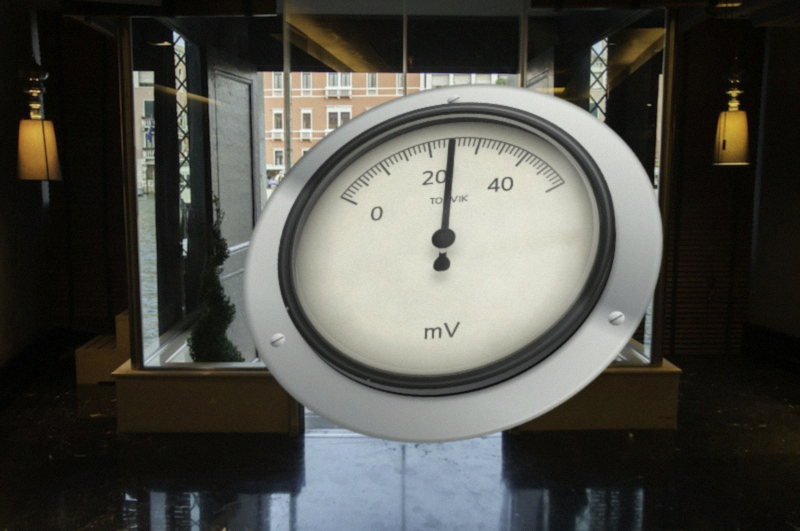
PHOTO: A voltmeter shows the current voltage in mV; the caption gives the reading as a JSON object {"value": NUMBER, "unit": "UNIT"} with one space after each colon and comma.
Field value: {"value": 25, "unit": "mV"}
